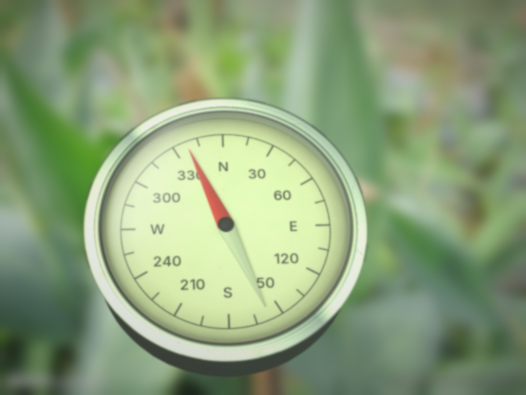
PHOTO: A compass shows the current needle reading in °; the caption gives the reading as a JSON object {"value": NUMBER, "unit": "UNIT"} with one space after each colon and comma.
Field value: {"value": 337.5, "unit": "°"}
